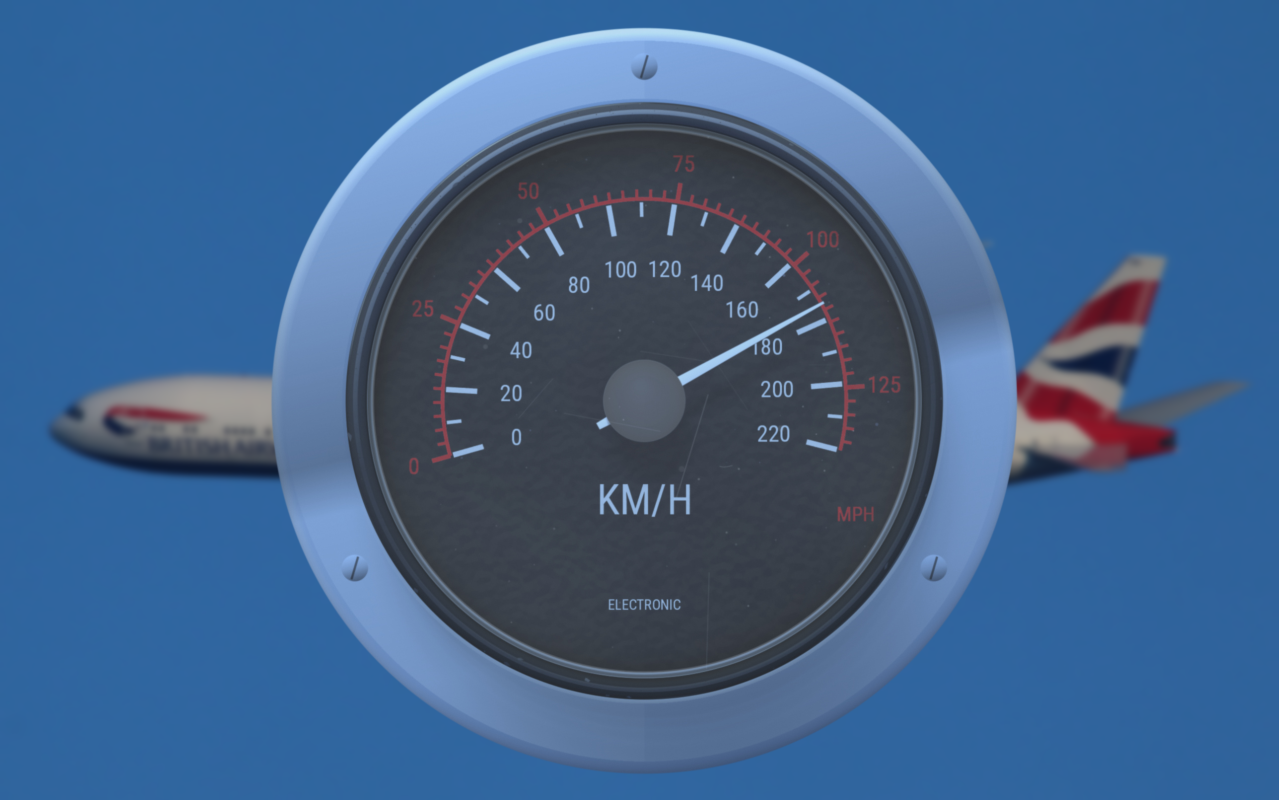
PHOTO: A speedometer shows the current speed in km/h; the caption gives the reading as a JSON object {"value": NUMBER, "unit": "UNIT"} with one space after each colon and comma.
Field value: {"value": 175, "unit": "km/h"}
